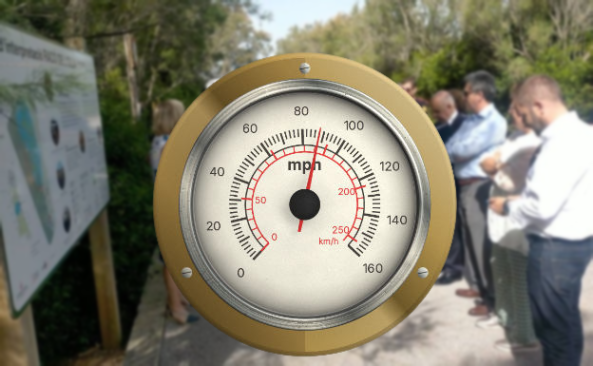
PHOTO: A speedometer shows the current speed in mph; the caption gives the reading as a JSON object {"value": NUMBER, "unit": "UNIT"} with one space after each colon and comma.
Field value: {"value": 88, "unit": "mph"}
